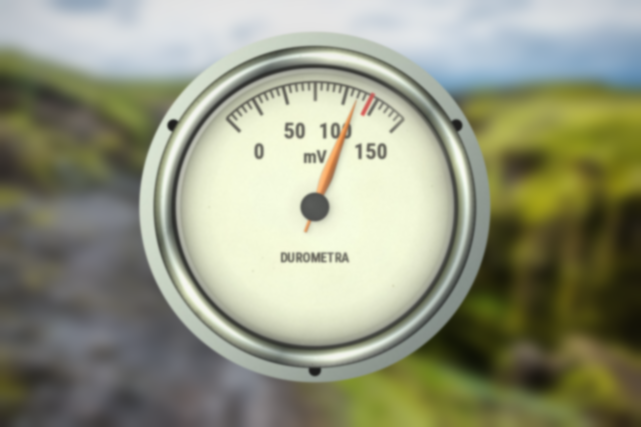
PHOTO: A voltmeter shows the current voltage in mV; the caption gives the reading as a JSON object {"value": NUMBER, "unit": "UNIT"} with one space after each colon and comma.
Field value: {"value": 110, "unit": "mV"}
